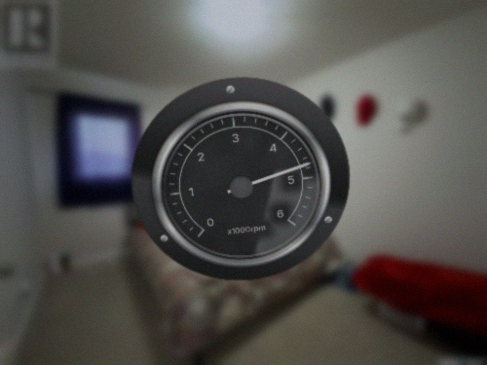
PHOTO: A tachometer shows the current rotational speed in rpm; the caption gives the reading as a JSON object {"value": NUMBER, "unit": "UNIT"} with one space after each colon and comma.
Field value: {"value": 4700, "unit": "rpm"}
